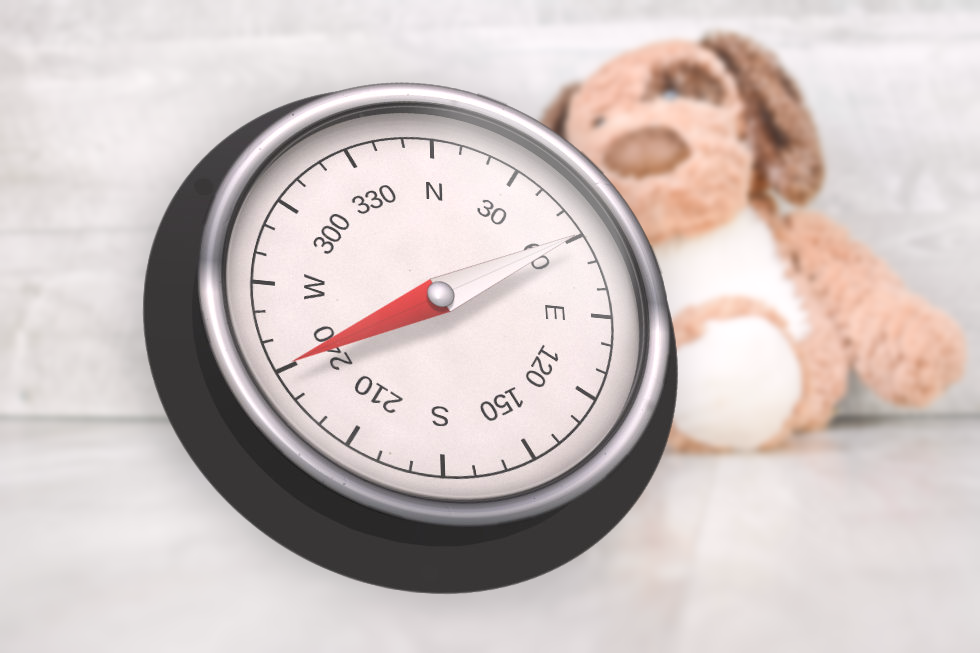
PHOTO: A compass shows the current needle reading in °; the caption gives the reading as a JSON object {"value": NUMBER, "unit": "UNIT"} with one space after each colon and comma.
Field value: {"value": 240, "unit": "°"}
